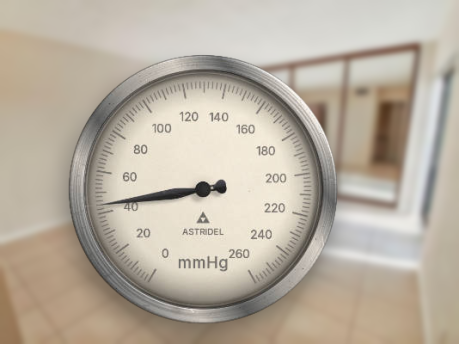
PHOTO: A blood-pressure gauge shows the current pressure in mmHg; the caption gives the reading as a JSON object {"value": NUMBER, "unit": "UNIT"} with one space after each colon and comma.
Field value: {"value": 44, "unit": "mmHg"}
